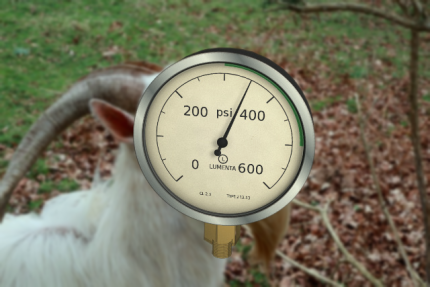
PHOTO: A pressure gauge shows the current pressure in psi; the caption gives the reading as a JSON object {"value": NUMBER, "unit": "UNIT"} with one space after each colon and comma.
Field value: {"value": 350, "unit": "psi"}
